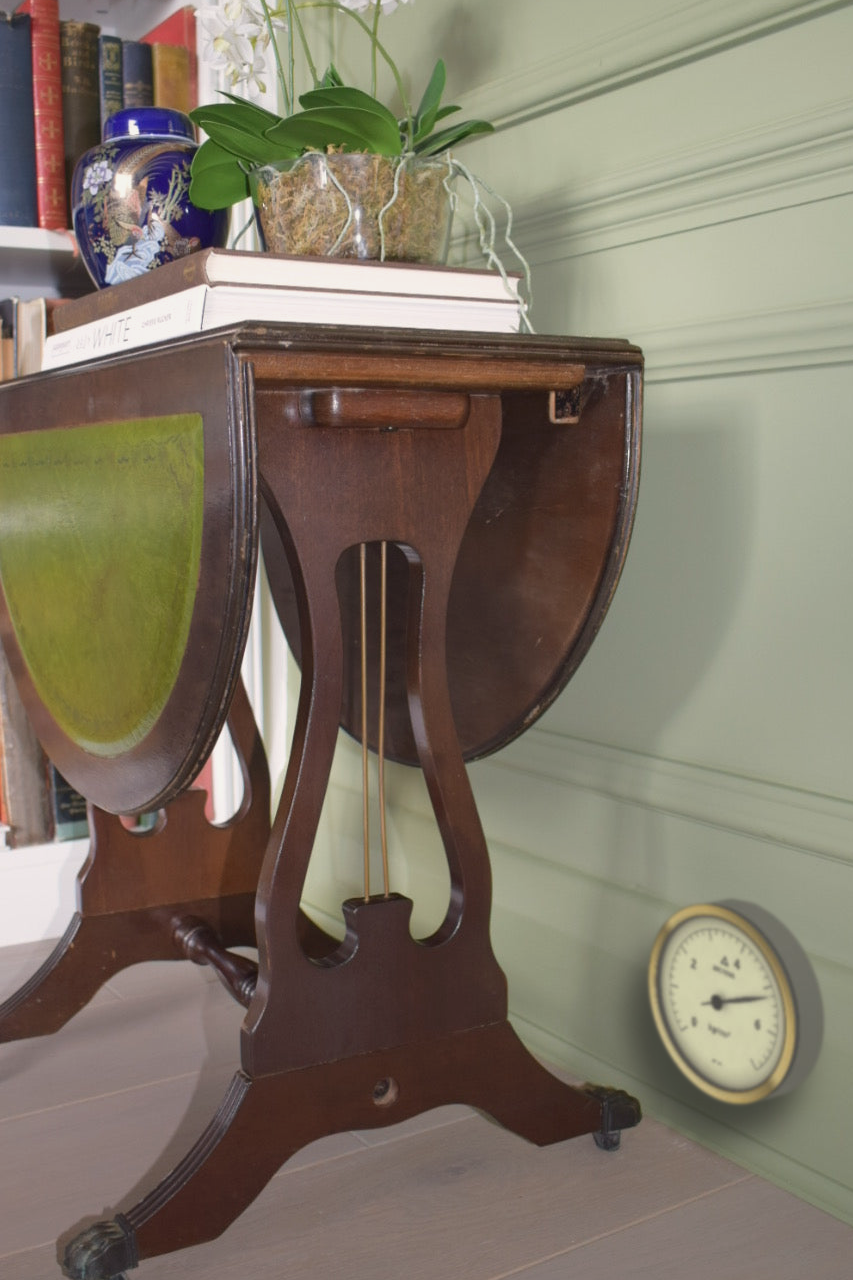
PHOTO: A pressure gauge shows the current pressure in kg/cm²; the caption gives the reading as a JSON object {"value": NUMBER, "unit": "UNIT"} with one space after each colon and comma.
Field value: {"value": 5.2, "unit": "kg/cm²"}
